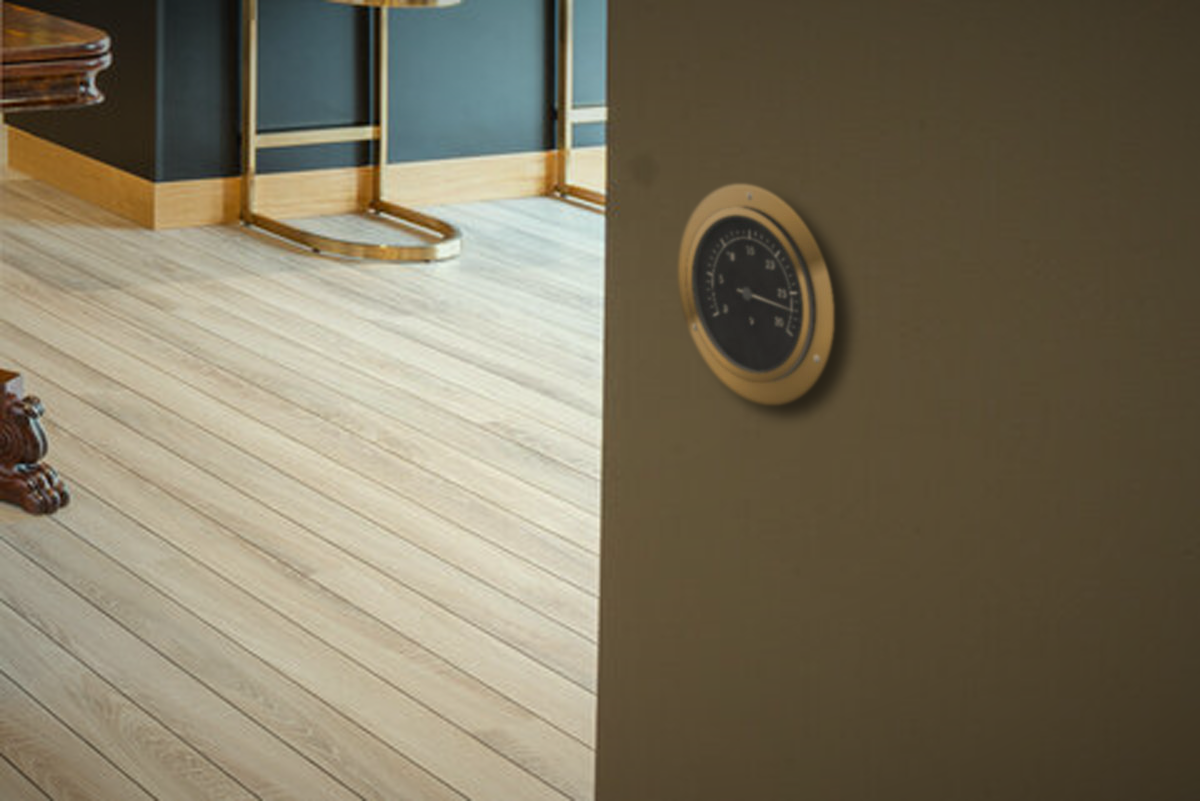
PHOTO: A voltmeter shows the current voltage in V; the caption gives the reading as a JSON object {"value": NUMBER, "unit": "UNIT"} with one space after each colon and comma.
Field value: {"value": 27, "unit": "V"}
